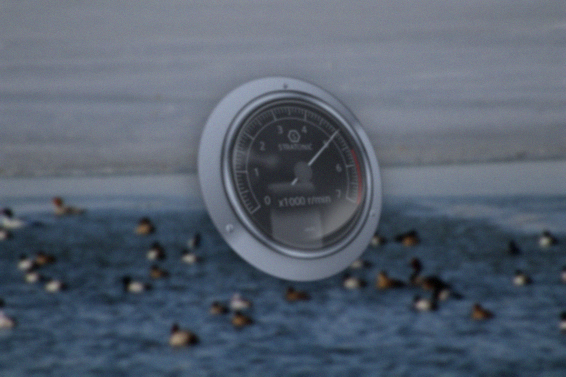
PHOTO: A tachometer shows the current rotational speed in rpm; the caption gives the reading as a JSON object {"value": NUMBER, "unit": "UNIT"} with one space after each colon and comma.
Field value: {"value": 5000, "unit": "rpm"}
